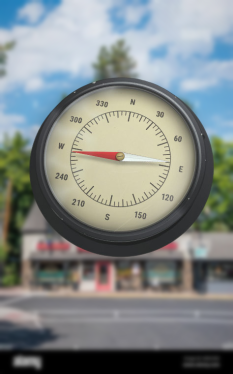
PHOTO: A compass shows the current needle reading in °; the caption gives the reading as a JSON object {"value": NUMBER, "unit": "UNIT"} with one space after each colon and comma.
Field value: {"value": 265, "unit": "°"}
